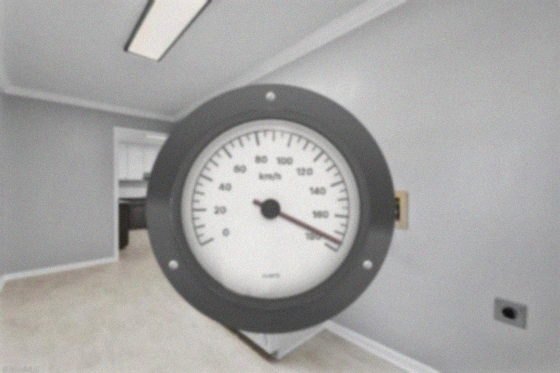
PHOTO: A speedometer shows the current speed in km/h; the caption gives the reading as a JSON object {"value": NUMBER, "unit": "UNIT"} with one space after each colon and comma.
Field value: {"value": 175, "unit": "km/h"}
